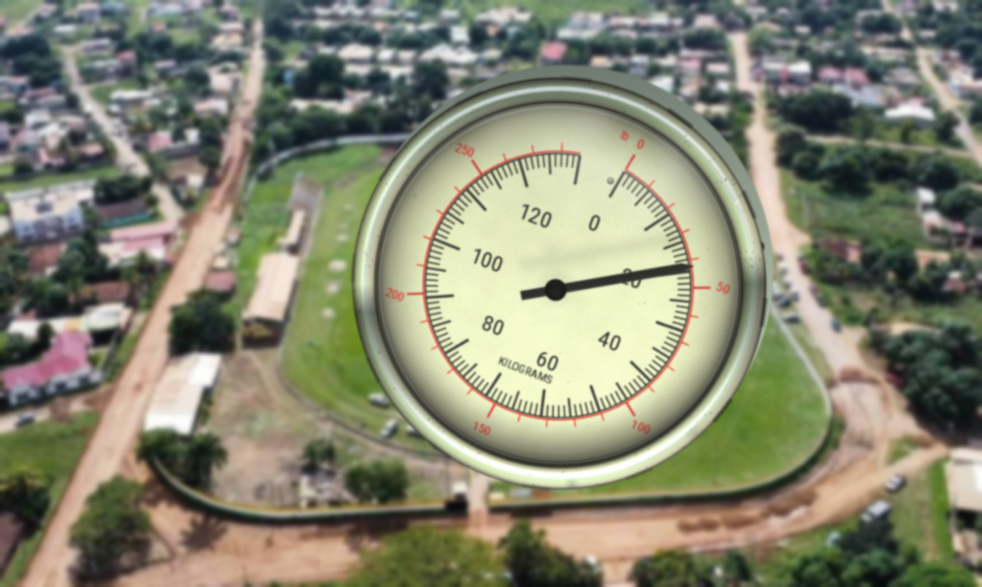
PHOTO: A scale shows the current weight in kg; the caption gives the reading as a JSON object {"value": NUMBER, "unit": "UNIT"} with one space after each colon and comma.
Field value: {"value": 19, "unit": "kg"}
